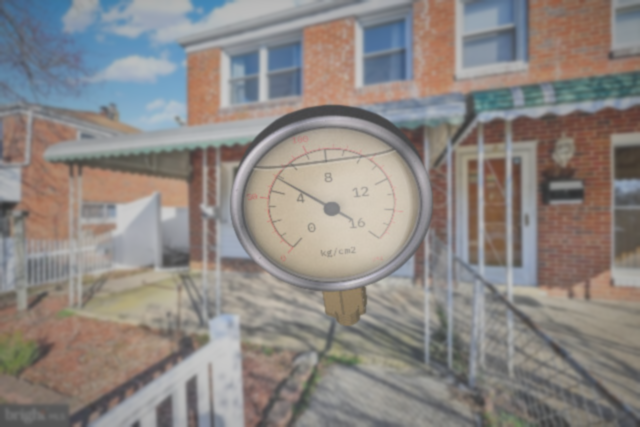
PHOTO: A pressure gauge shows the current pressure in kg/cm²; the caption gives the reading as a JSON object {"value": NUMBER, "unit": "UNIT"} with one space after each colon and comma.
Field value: {"value": 5, "unit": "kg/cm²"}
